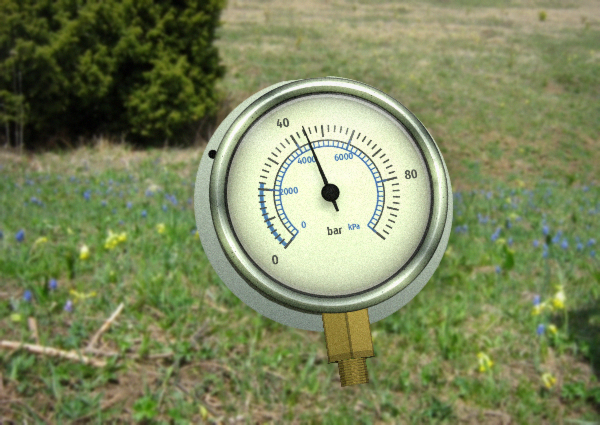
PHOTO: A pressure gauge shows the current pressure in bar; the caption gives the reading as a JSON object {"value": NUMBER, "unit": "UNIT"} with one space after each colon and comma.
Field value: {"value": 44, "unit": "bar"}
